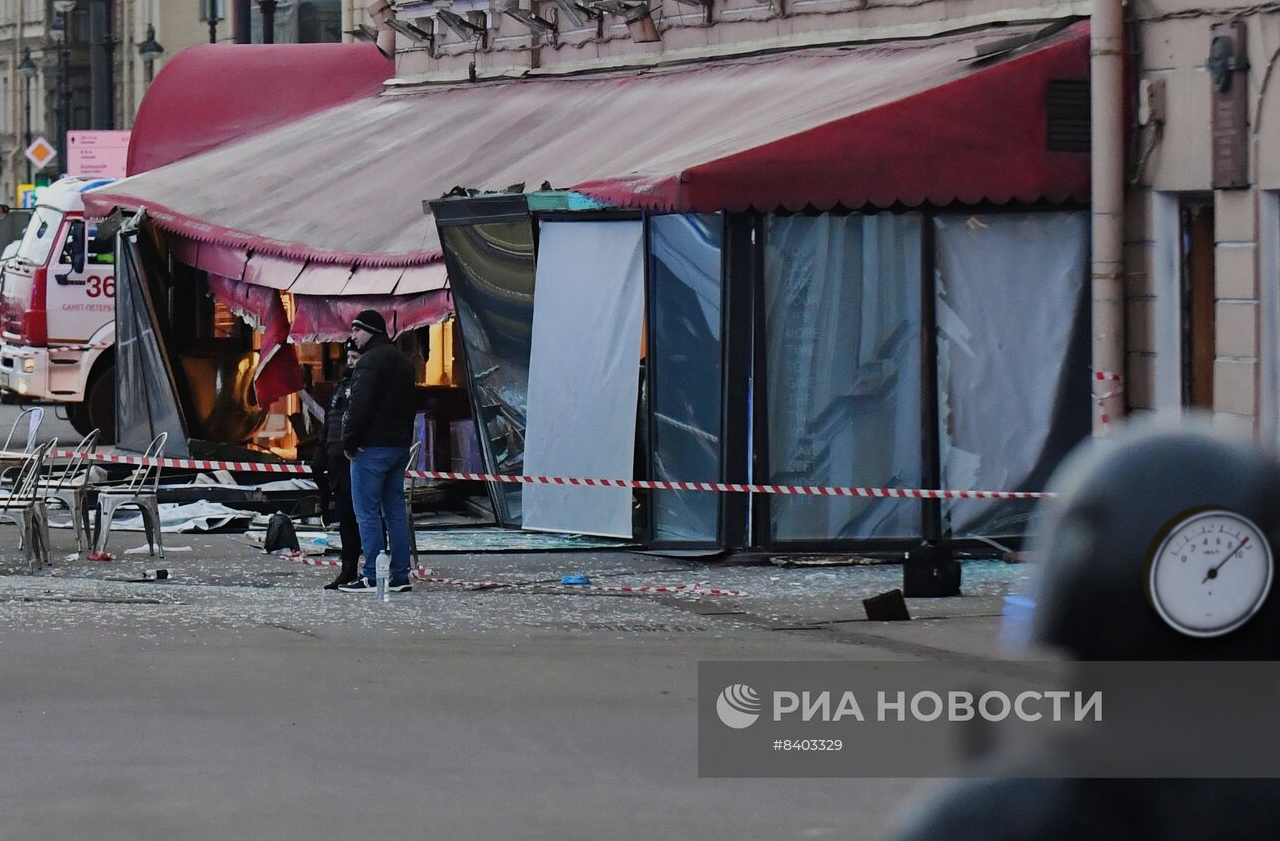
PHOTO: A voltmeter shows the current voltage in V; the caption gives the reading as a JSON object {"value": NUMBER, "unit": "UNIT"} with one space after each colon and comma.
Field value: {"value": 9, "unit": "V"}
